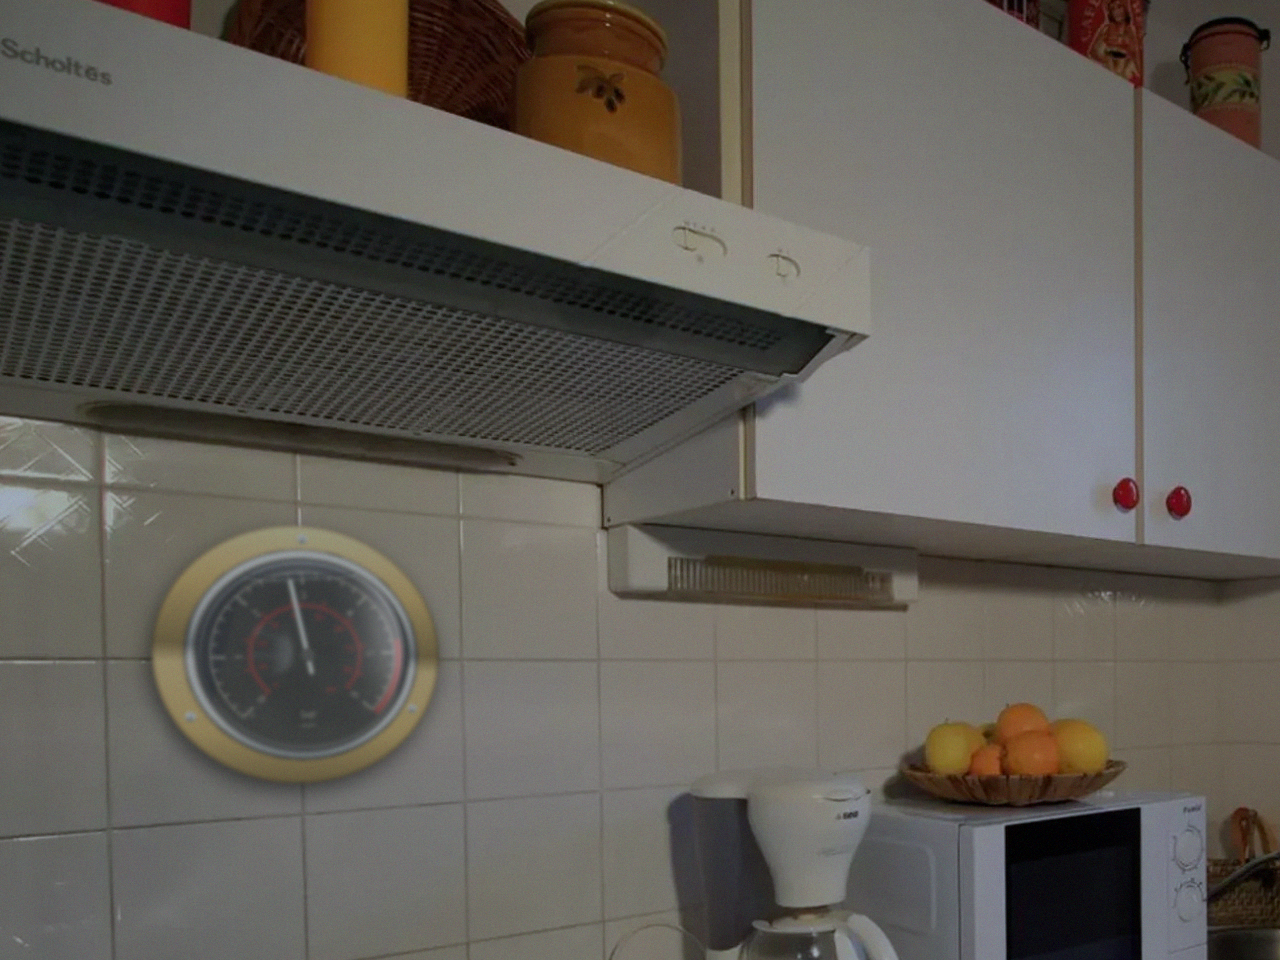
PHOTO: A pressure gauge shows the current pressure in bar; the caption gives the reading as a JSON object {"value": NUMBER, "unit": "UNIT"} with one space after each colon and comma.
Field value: {"value": 2.8, "unit": "bar"}
